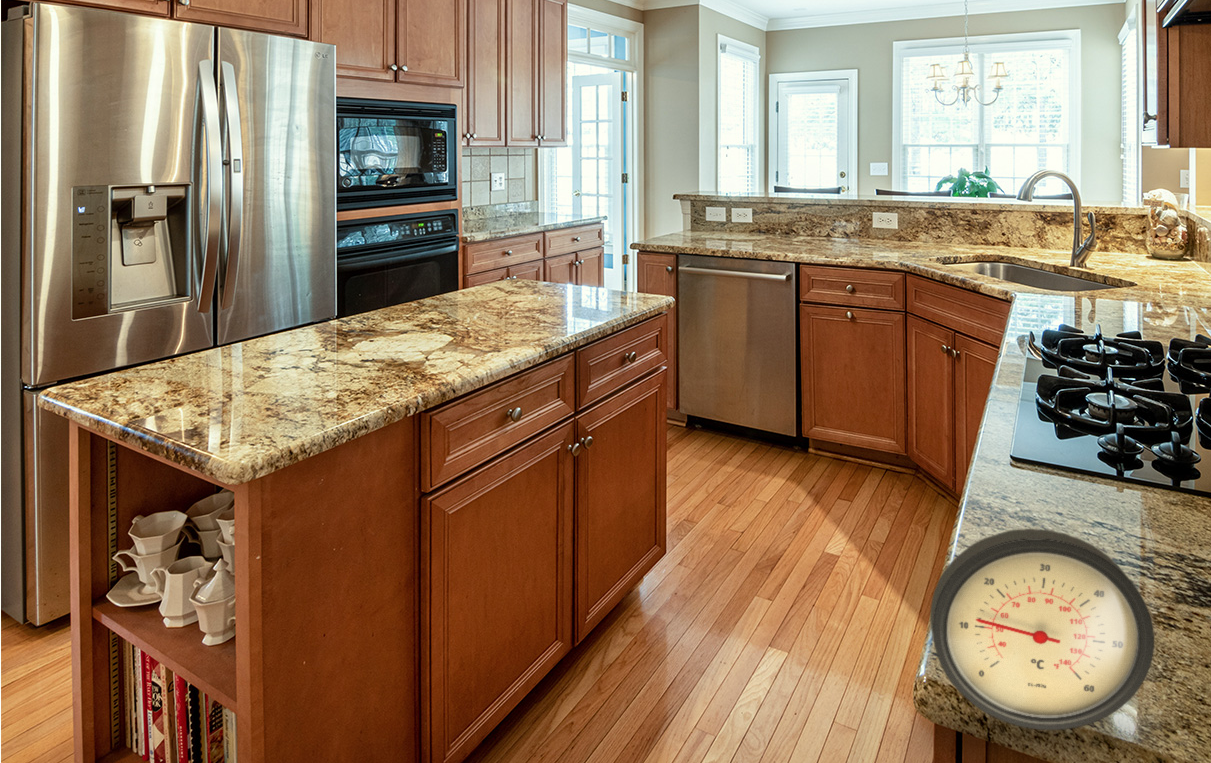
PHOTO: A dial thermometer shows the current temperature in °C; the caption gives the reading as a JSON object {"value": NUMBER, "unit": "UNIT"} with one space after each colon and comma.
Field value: {"value": 12, "unit": "°C"}
